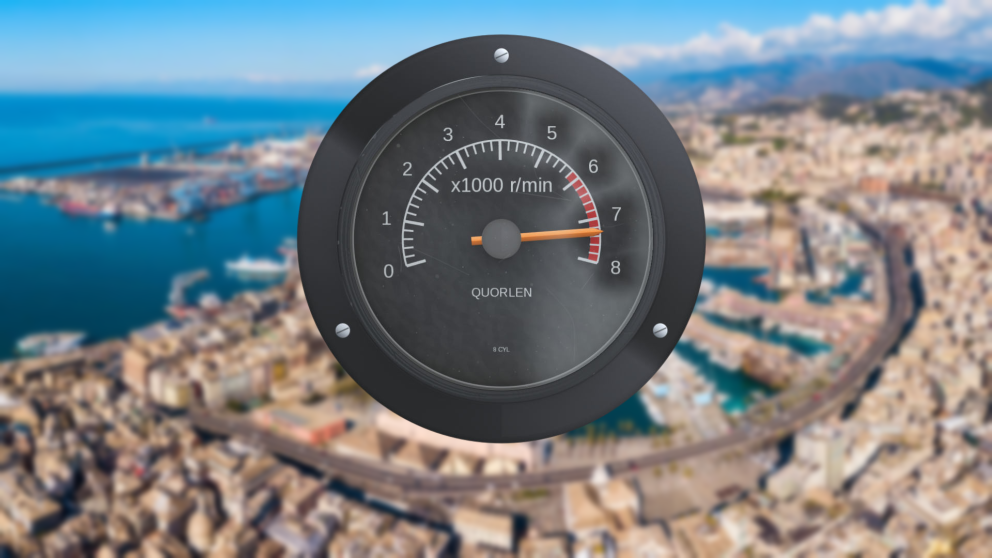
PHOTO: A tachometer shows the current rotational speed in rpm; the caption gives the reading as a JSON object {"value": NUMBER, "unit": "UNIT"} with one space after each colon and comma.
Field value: {"value": 7300, "unit": "rpm"}
